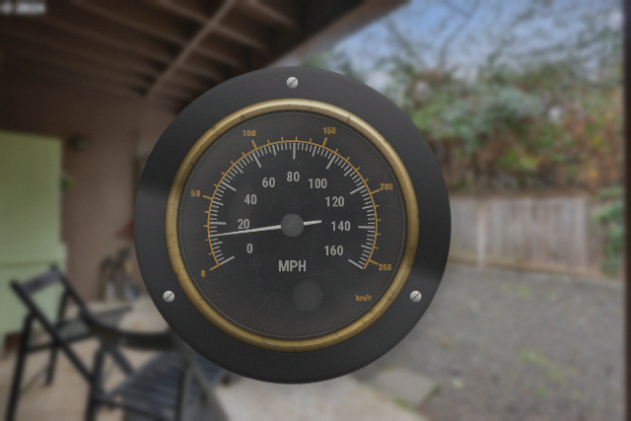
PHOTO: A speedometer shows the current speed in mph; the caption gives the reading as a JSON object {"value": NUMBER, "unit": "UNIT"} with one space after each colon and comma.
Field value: {"value": 14, "unit": "mph"}
